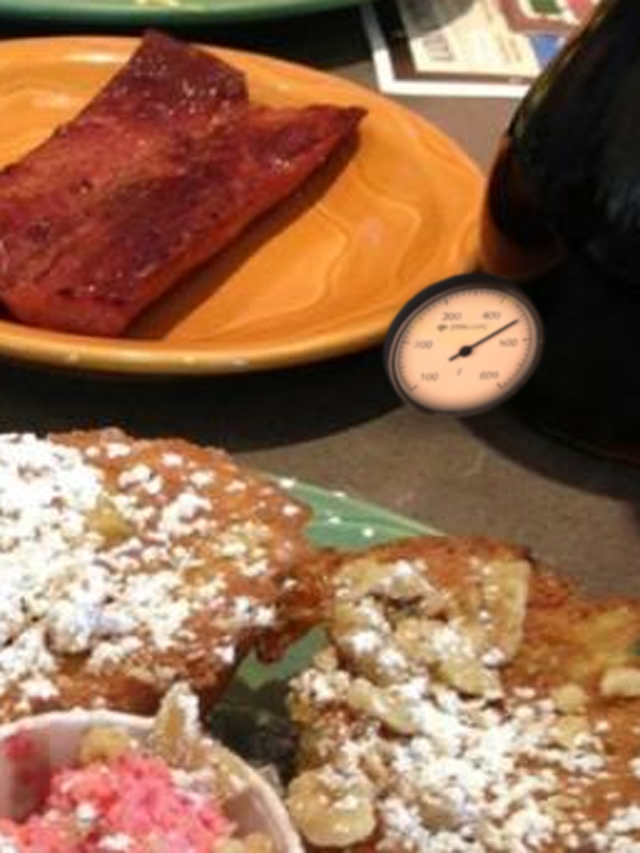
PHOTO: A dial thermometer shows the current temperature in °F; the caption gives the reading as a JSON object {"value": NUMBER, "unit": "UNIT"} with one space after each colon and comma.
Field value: {"value": 450, "unit": "°F"}
